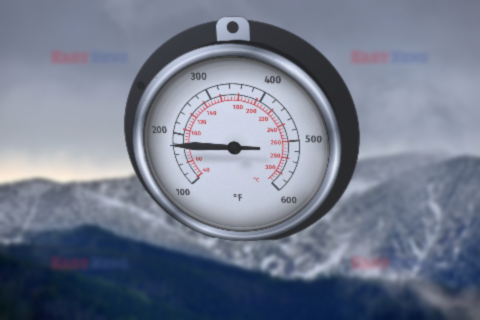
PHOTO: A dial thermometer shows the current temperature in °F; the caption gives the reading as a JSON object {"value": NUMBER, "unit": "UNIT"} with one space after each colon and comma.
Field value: {"value": 180, "unit": "°F"}
